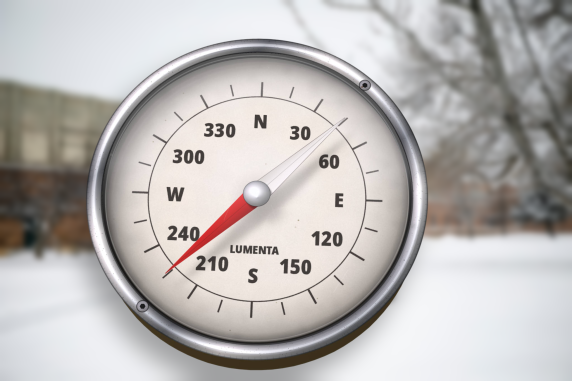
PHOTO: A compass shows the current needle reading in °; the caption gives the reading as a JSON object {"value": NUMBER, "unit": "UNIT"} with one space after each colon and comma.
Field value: {"value": 225, "unit": "°"}
